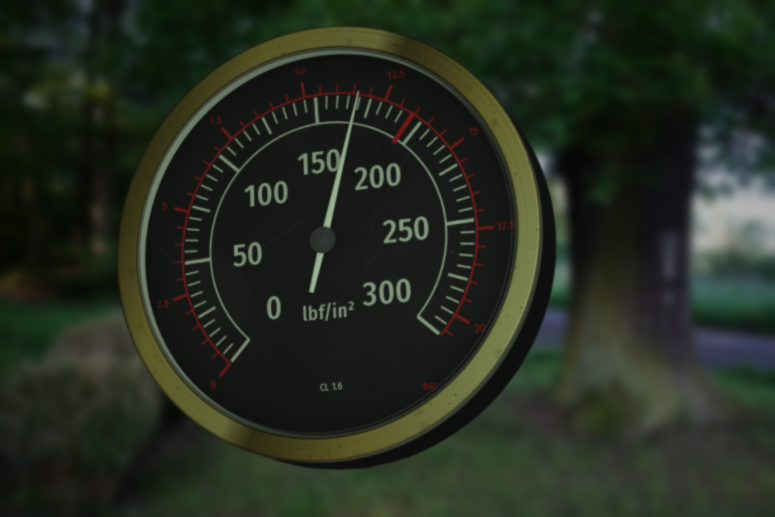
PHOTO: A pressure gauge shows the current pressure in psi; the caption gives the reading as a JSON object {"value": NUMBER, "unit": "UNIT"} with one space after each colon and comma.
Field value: {"value": 170, "unit": "psi"}
